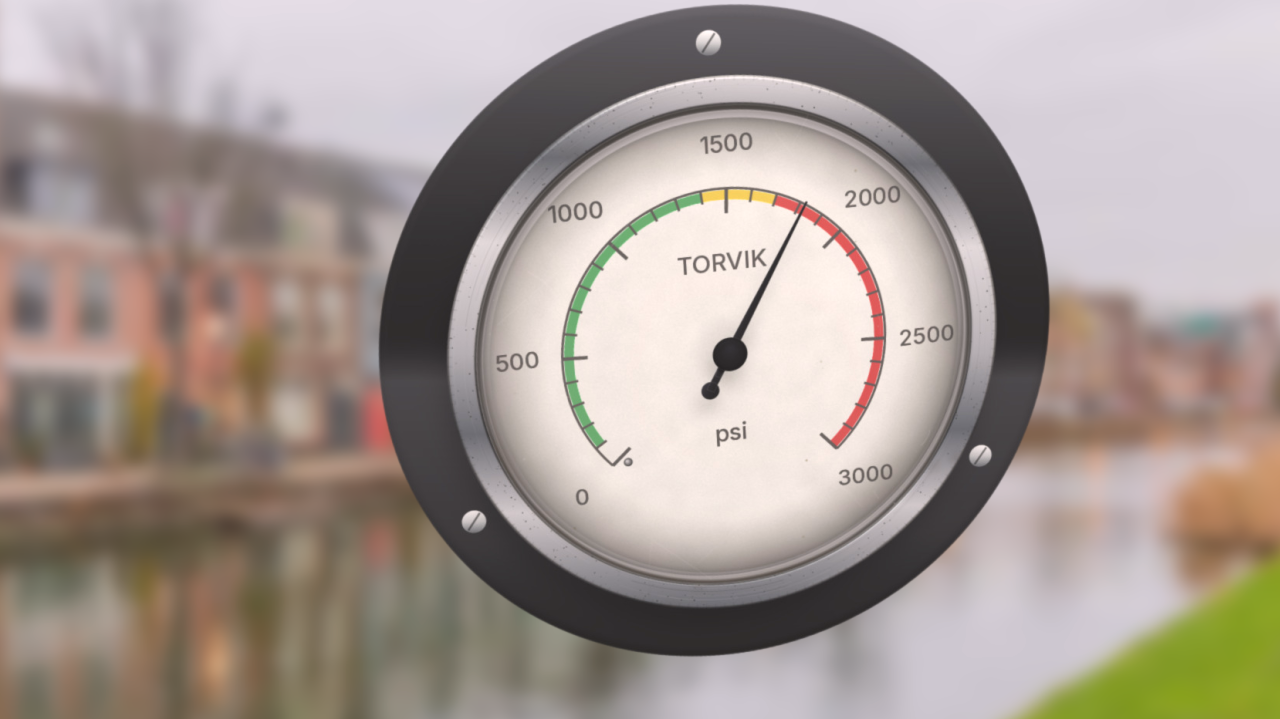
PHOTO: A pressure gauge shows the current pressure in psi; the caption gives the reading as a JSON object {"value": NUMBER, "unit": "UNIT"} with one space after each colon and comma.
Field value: {"value": 1800, "unit": "psi"}
